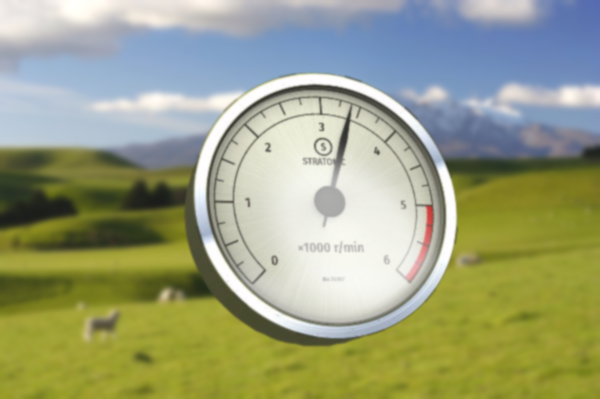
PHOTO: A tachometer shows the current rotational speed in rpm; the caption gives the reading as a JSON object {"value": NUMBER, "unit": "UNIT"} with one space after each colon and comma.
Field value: {"value": 3375, "unit": "rpm"}
